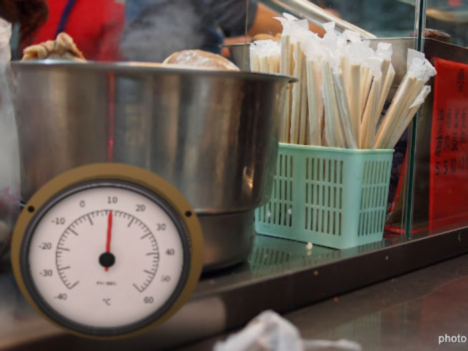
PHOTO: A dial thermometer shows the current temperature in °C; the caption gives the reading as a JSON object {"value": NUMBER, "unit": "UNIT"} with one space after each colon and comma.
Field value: {"value": 10, "unit": "°C"}
